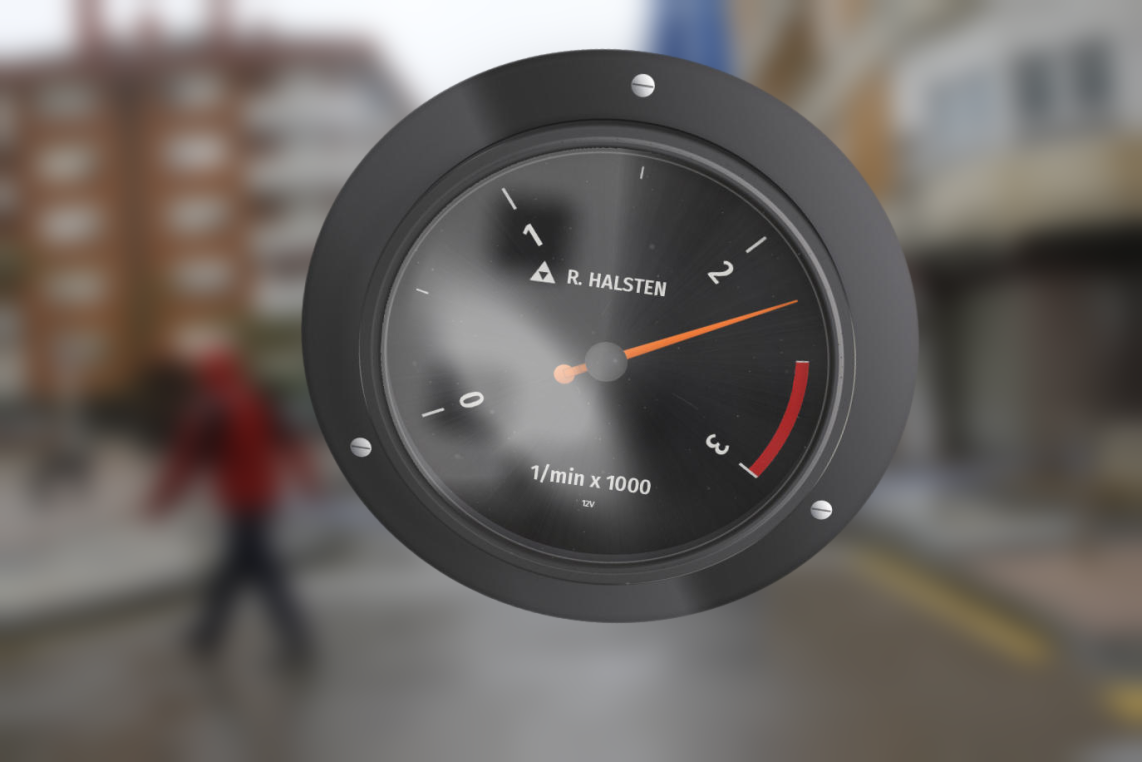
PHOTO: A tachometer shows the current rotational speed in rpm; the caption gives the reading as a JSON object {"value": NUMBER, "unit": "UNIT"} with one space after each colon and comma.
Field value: {"value": 2250, "unit": "rpm"}
